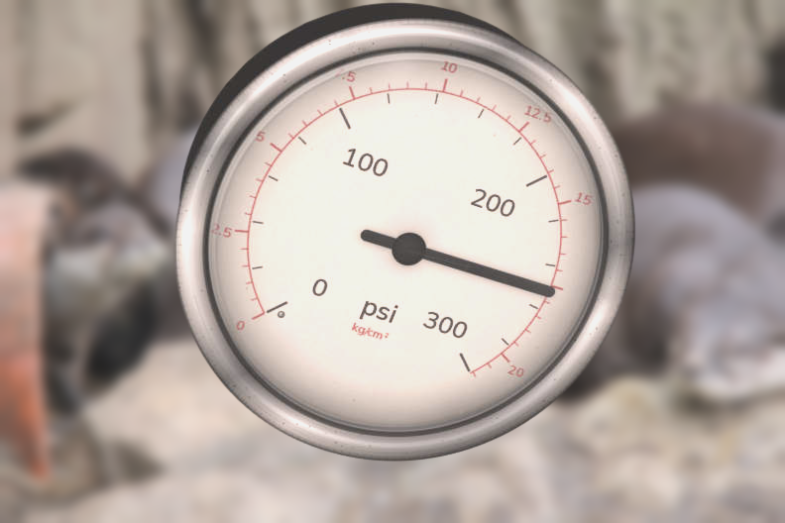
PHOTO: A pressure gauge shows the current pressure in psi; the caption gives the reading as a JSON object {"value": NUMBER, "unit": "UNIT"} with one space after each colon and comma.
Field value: {"value": 250, "unit": "psi"}
